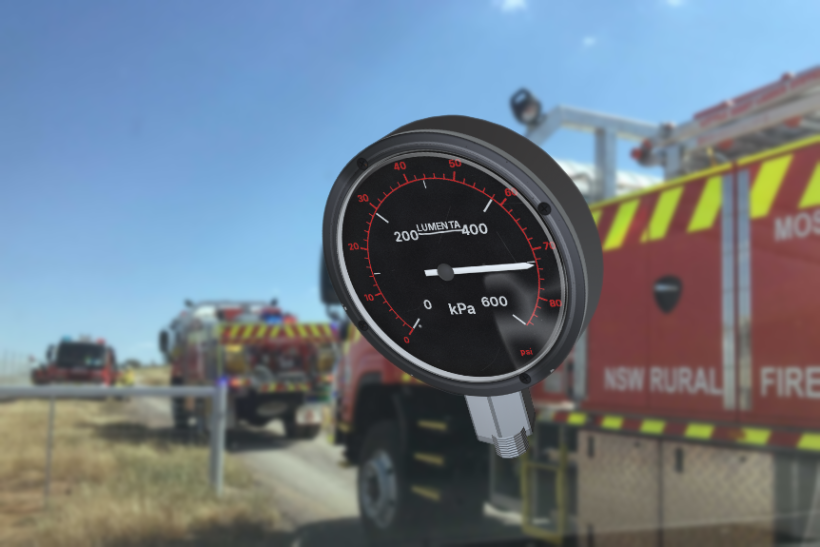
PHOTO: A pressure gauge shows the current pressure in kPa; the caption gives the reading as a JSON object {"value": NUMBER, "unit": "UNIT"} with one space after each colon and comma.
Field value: {"value": 500, "unit": "kPa"}
